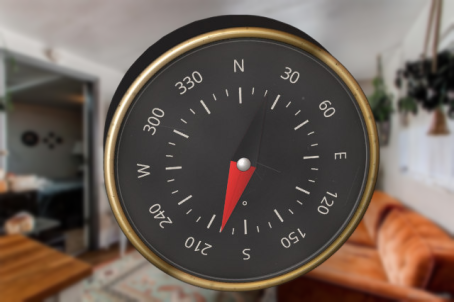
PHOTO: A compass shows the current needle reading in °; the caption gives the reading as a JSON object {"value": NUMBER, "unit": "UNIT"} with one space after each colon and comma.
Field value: {"value": 200, "unit": "°"}
